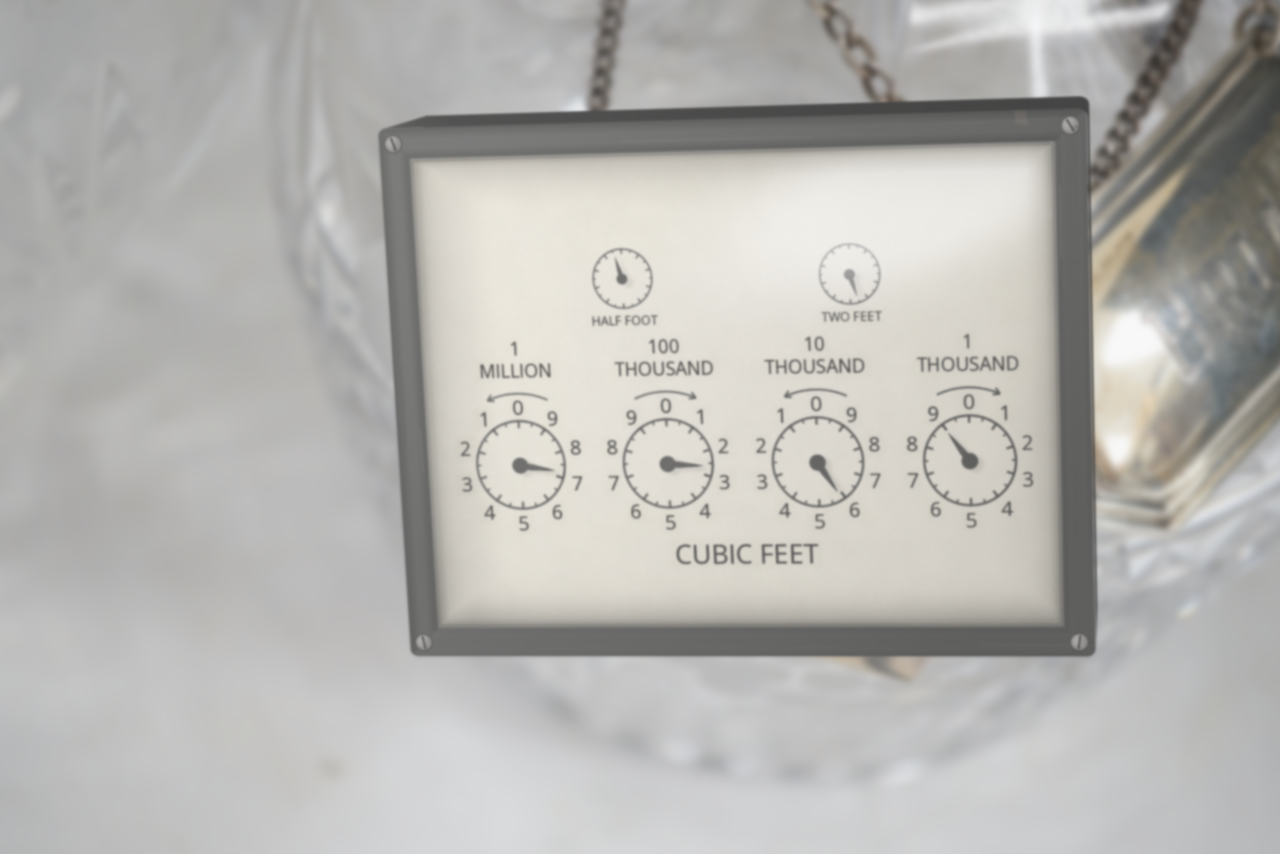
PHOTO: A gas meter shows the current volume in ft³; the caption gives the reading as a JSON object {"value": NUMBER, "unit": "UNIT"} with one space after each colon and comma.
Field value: {"value": 725900, "unit": "ft³"}
